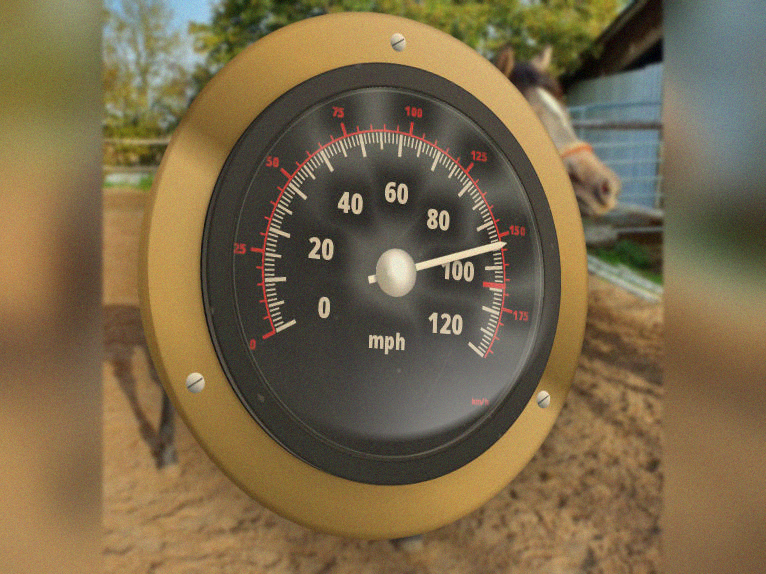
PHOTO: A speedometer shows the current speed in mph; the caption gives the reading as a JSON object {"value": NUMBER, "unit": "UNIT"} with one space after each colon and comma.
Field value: {"value": 95, "unit": "mph"}
